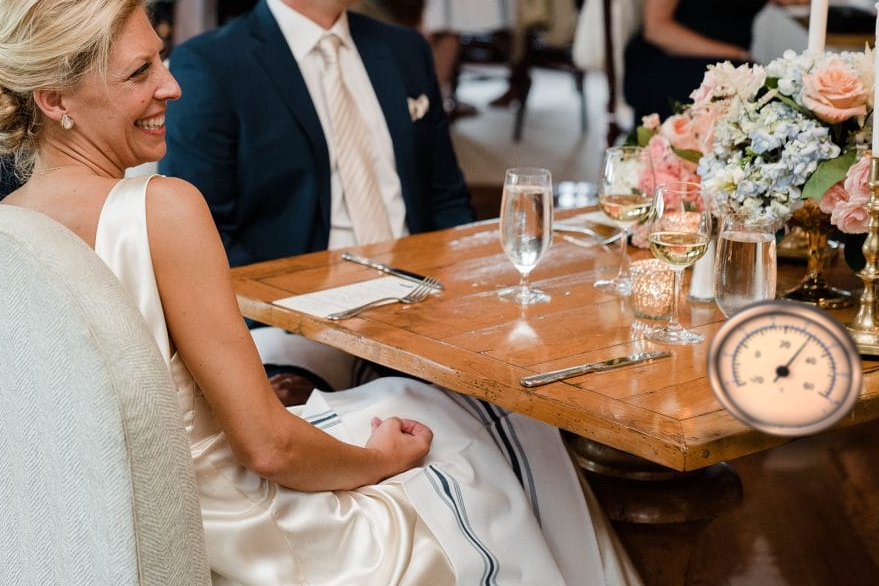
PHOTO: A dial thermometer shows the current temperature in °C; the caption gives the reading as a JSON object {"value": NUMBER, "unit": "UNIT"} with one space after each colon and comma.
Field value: {"value": 30, "unit": "°C"}
